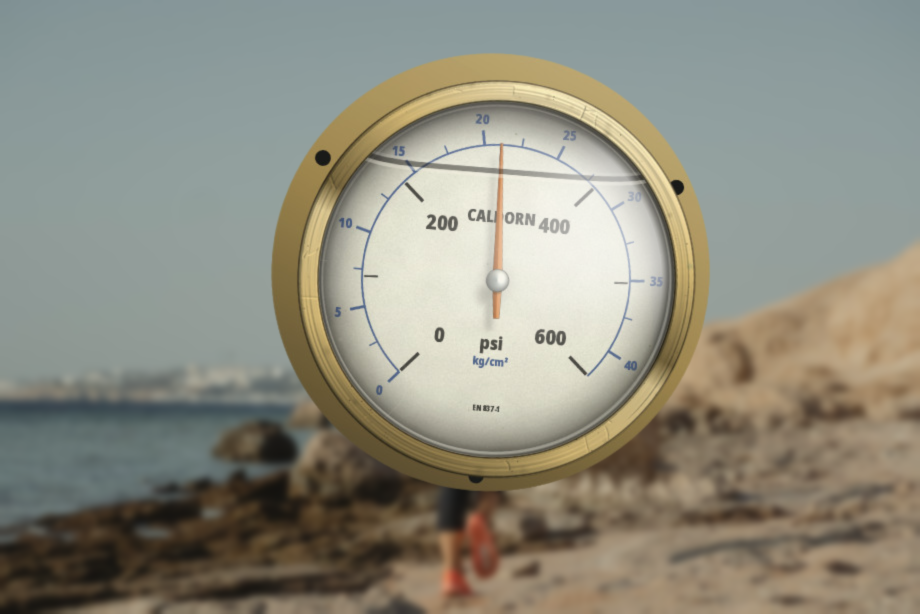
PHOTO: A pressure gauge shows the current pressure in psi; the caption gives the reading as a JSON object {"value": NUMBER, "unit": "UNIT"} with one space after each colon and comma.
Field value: {"value": 300, "unit": "psi"}
